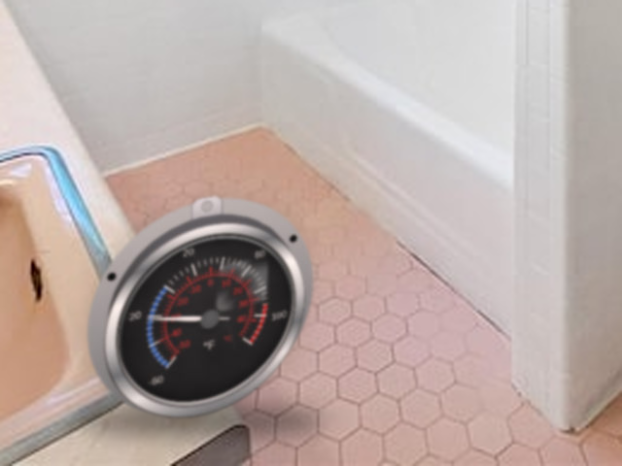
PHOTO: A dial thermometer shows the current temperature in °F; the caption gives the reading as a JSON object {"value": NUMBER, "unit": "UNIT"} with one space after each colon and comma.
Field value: {"value": -20, "unit": "°F"}
